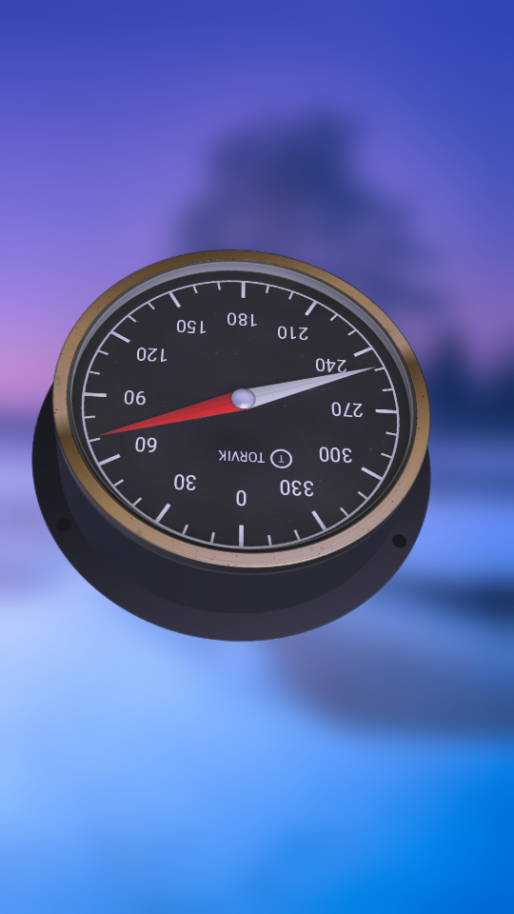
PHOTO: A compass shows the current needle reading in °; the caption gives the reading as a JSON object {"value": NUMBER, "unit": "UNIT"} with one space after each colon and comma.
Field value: {"value": 70, "unit": "°"}
